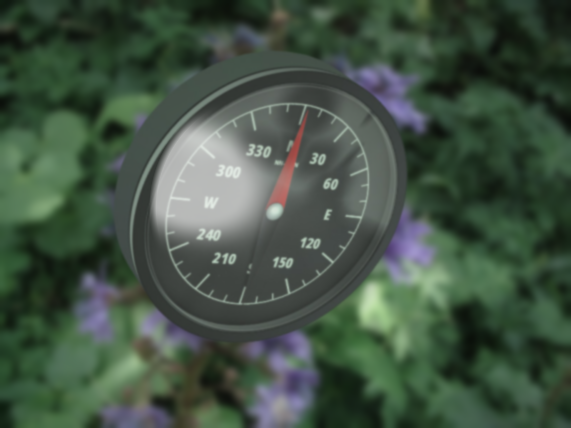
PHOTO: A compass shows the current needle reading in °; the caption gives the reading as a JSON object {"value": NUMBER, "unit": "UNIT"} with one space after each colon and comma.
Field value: {"value": 0, "unit": "°"}
